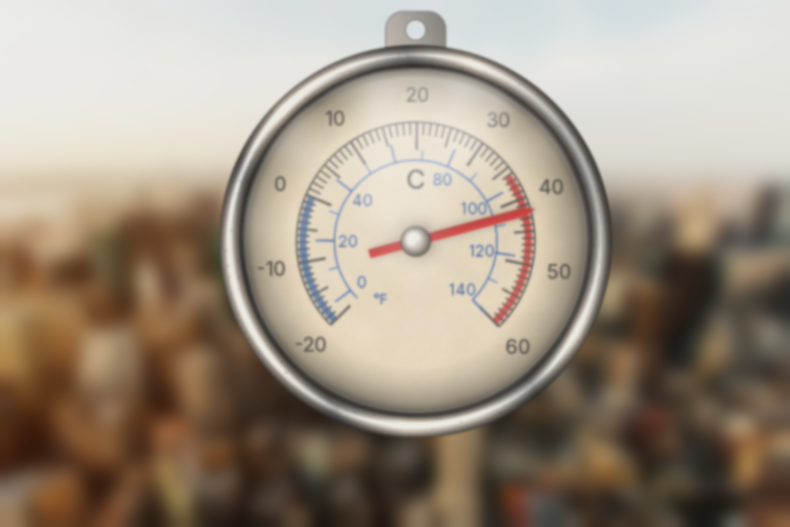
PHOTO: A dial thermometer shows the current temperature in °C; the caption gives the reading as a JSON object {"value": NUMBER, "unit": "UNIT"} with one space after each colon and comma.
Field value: {"value": 42, "unit": "°C"}
